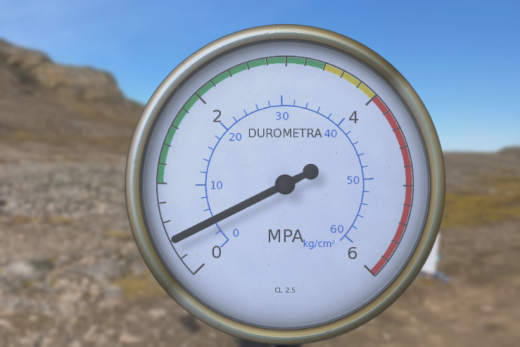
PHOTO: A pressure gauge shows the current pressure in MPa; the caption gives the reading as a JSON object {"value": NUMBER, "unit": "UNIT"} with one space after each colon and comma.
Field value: {"value": 0.4, "unit": "MPa"}
